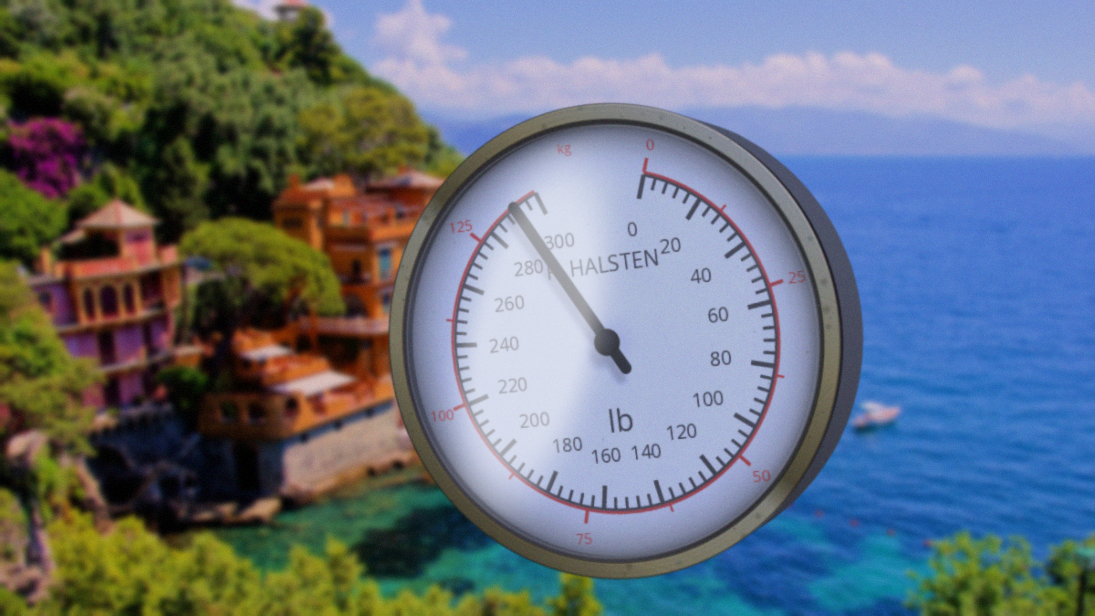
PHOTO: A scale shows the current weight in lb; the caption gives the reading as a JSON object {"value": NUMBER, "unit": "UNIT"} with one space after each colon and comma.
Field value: {"value": 292, "unit": "lb"}
